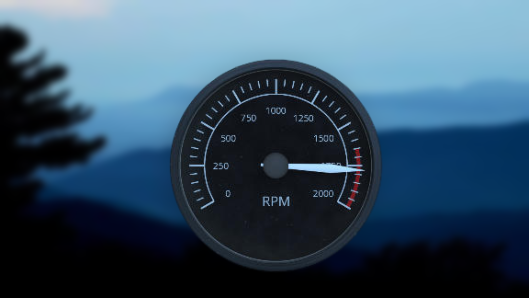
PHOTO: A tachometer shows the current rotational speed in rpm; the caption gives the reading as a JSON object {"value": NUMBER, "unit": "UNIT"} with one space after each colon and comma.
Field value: {"value": 1775, "unit": "rpm"}
